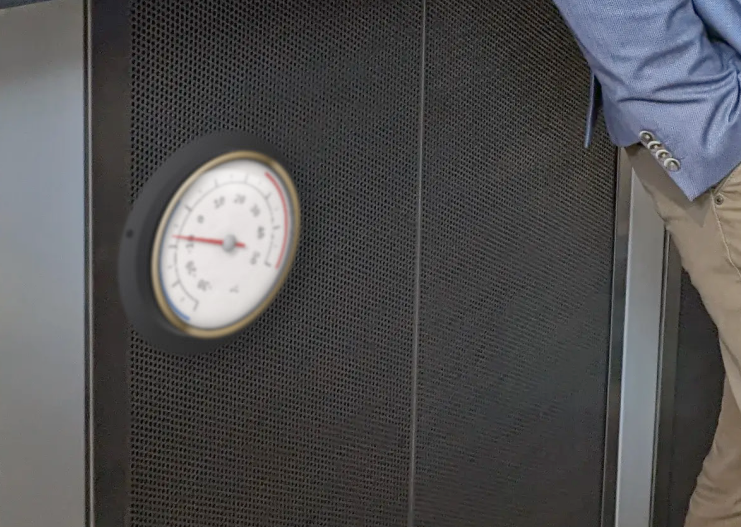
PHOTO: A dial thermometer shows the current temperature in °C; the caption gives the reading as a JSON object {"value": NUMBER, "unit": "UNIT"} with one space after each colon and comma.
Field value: {"value": -7.5, "unit": "°C"}
